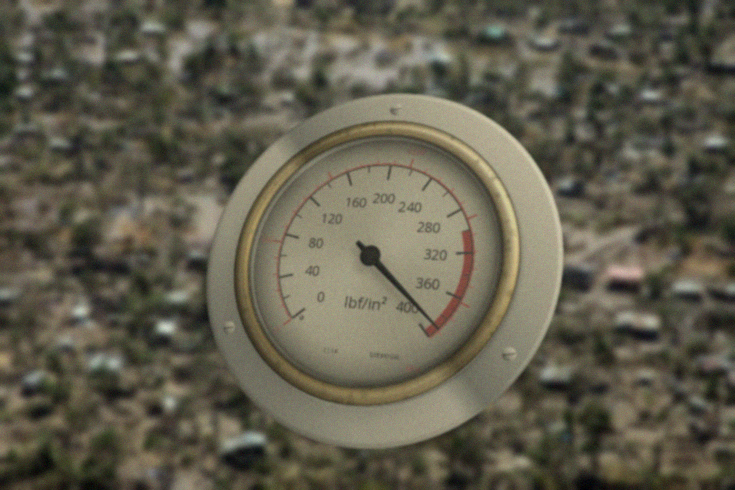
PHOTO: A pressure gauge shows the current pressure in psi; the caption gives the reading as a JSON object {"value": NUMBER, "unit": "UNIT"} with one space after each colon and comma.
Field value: {"value": 390, "unit": "psi"}
